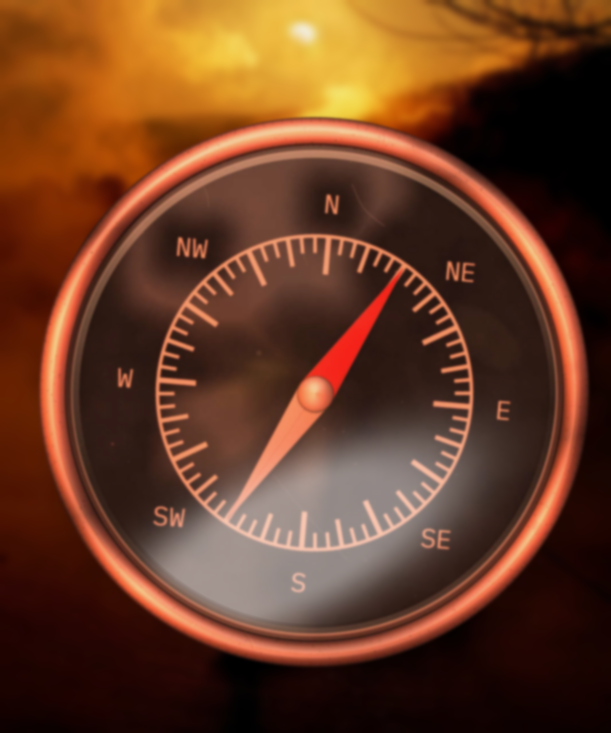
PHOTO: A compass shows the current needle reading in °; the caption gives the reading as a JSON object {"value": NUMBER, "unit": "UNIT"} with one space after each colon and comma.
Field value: {"value": 30, "unit": "°"}
